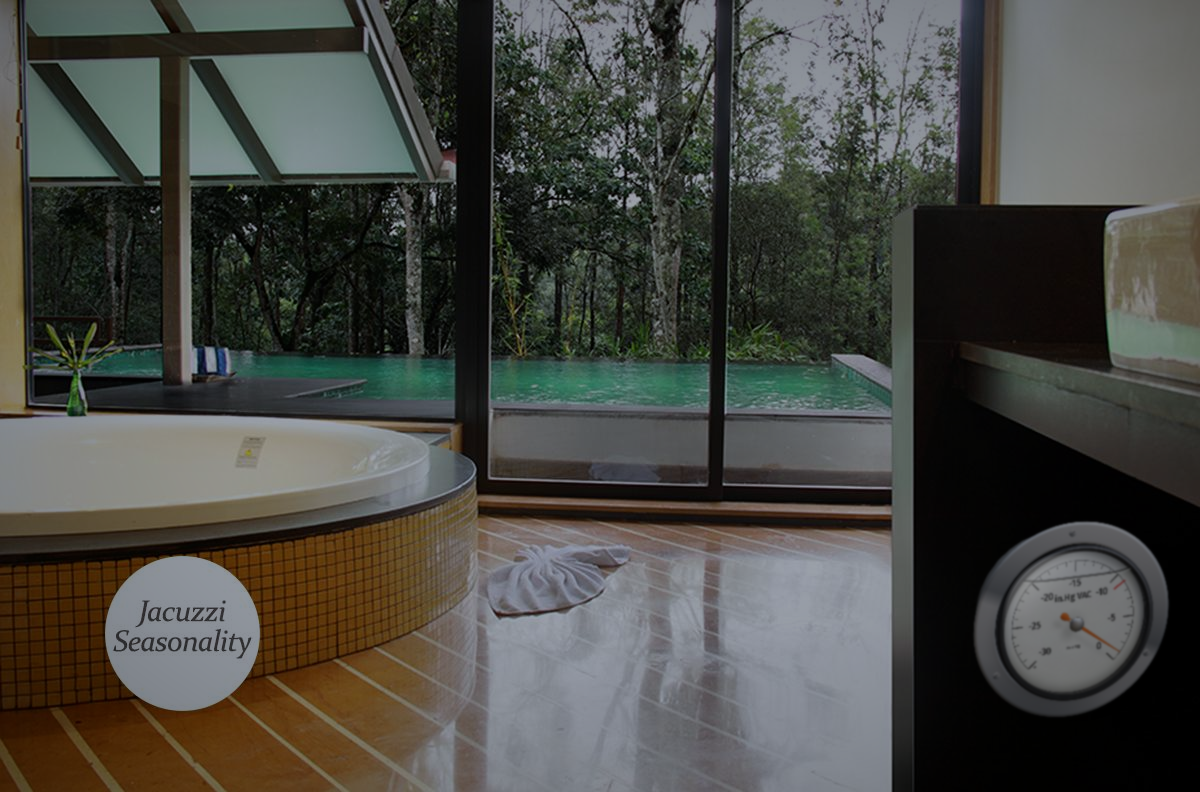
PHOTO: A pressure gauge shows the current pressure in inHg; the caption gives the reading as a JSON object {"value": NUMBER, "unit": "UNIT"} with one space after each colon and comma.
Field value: {"value": -1, "unit": "inHg"}
